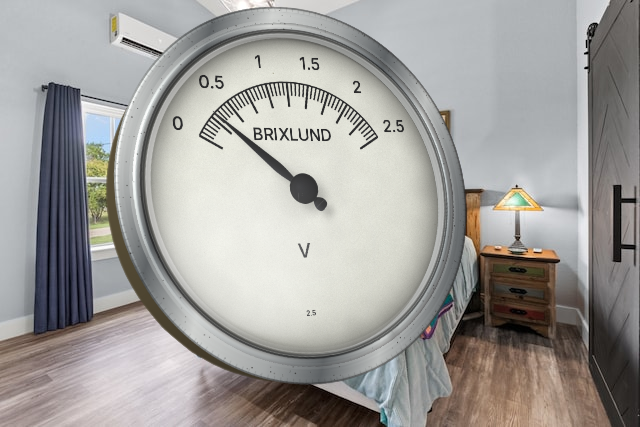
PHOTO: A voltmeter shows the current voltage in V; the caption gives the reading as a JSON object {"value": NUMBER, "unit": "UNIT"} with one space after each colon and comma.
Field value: {"value": 0.25, "unit": "V"}
